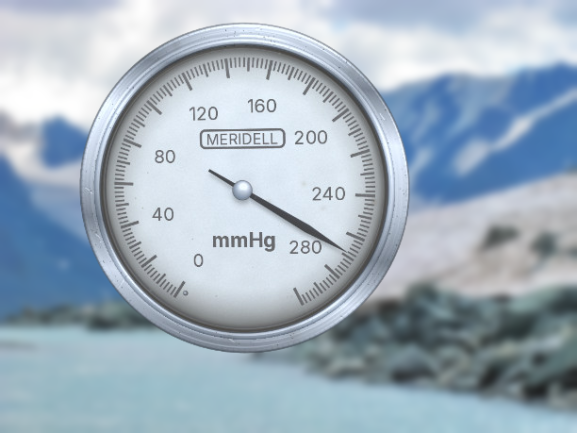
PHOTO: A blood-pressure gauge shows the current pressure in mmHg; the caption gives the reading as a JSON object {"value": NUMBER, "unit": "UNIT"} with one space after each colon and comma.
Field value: {"value": 268, "unit": "mmHg"}
